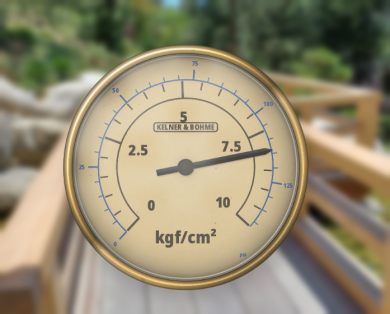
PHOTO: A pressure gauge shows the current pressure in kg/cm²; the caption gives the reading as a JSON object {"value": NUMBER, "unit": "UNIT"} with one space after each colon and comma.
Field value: {"value": 8, "unit": "kg/cm²"}
